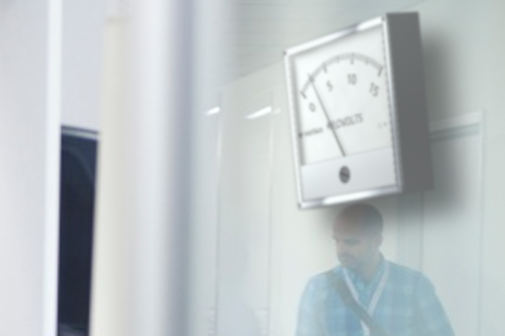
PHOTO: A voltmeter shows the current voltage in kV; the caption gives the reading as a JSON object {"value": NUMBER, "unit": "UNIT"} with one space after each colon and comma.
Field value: {"value": 2.5, "unit": "kV"}
